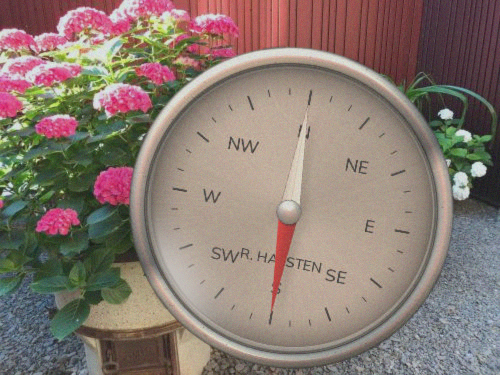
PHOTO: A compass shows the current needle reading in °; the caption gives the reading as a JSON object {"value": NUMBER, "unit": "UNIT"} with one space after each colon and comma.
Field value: {"value": 180, "unit": "°"}
